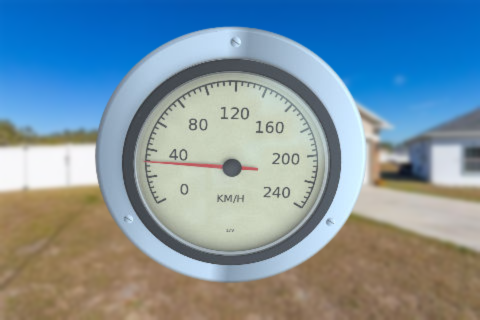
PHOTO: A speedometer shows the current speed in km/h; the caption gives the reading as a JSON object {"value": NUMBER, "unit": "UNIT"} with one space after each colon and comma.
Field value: {"value": 32, "unit": "km/h"}
